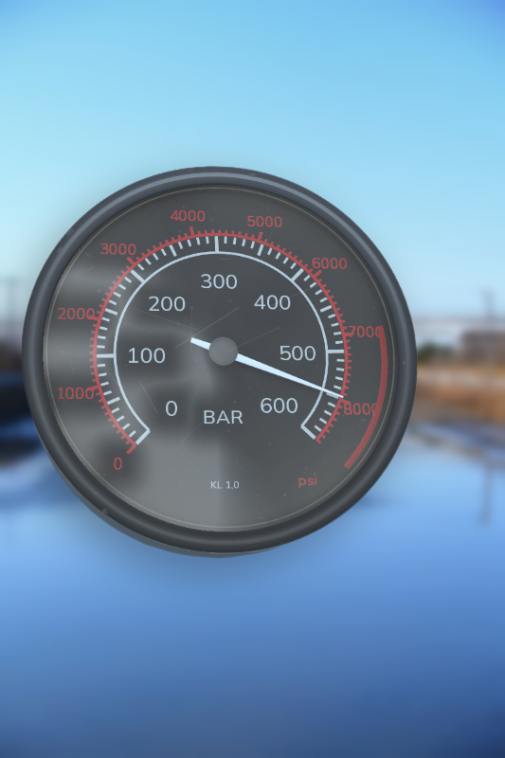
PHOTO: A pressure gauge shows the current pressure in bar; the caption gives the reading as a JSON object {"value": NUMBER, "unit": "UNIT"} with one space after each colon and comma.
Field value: {"value": 550, "unit": "bar"}
